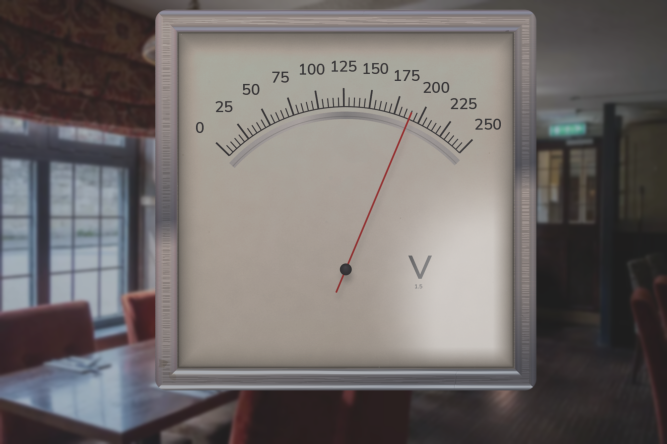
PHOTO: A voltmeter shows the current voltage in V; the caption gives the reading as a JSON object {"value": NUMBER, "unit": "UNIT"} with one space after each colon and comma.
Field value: {"value": 190, "unit": "V"}
